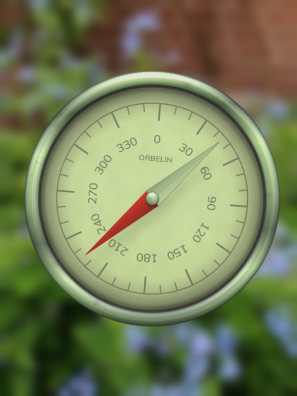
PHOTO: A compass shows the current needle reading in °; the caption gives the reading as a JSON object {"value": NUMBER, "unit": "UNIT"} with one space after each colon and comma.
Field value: {"value": 225, "unit": "°"}
